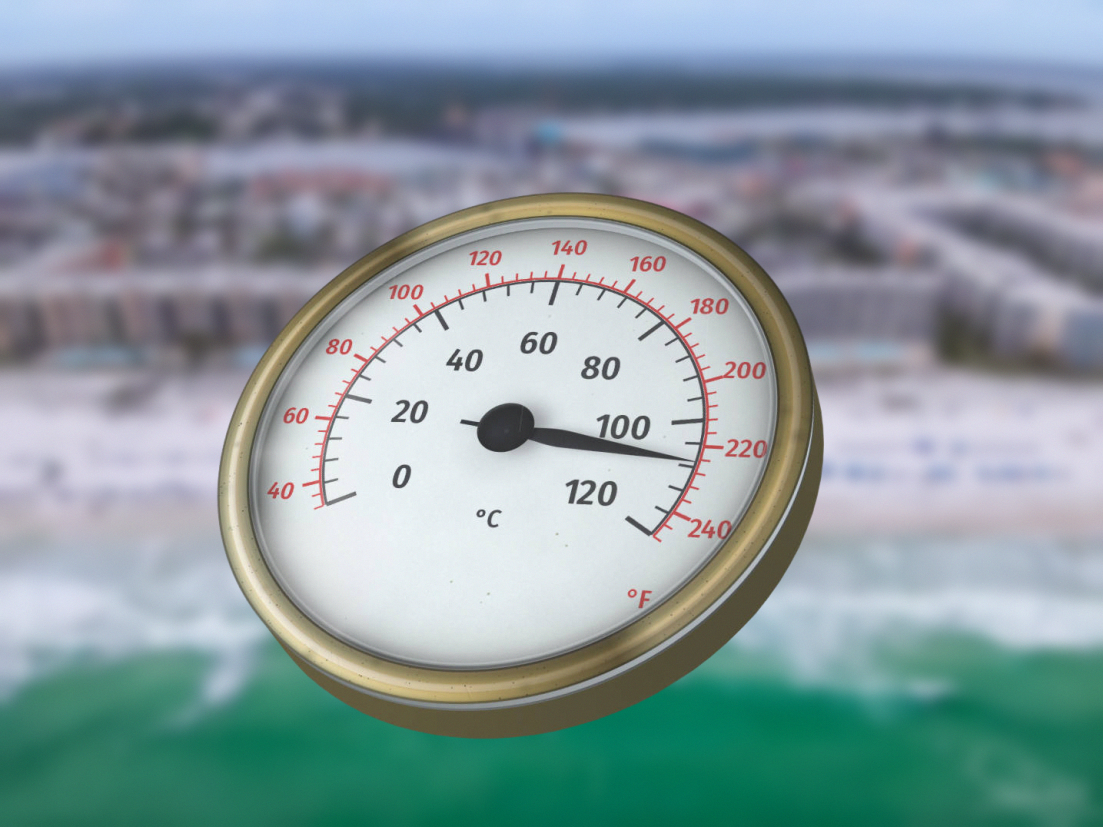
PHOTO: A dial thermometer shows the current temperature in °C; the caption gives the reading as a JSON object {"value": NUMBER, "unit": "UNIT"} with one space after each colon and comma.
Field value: {"value": 108, "unit": "°C"}
